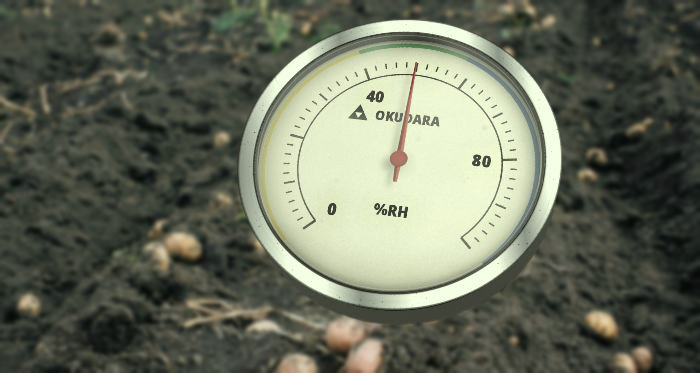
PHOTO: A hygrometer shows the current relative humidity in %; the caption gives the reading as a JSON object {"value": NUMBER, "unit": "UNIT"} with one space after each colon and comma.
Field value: {"value": 50, "unit": "%"}
